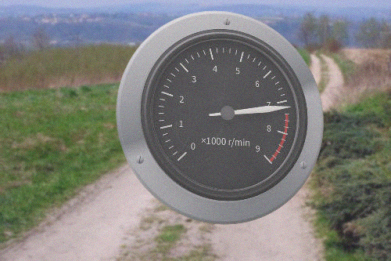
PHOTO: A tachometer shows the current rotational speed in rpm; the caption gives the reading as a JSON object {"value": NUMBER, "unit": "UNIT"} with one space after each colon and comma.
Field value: {"value": 7200, "unit": "rpm"}
